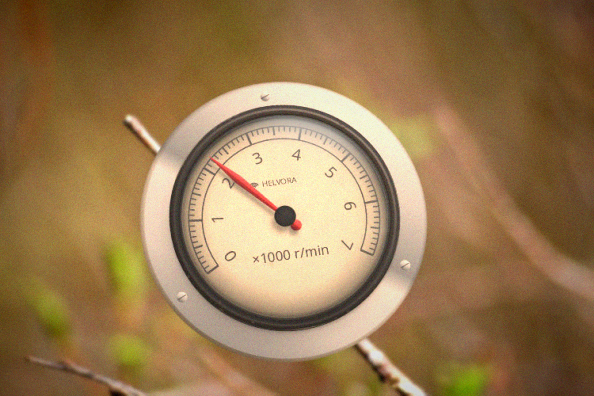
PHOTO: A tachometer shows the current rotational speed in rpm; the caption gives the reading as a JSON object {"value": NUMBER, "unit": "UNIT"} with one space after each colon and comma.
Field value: {"value": 2200, "unit": "rpm"}
